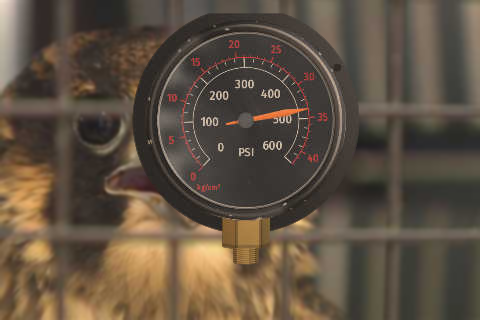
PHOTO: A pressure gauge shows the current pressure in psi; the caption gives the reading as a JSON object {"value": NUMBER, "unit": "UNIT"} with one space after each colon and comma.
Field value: {"value": 480, "unit": "psi"}
